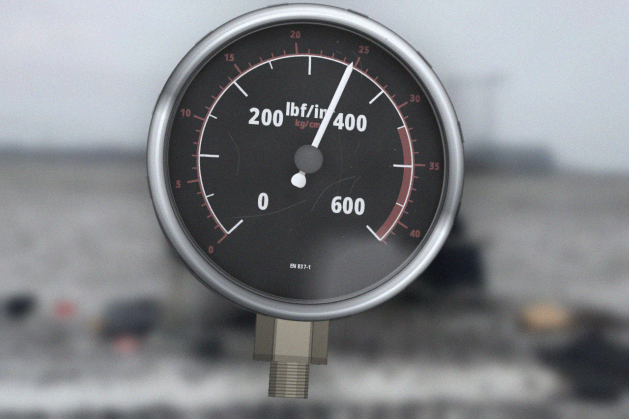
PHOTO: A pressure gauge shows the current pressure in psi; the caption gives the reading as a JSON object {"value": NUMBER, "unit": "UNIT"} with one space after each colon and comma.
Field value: {"value": 350, "unit": "psi"}
